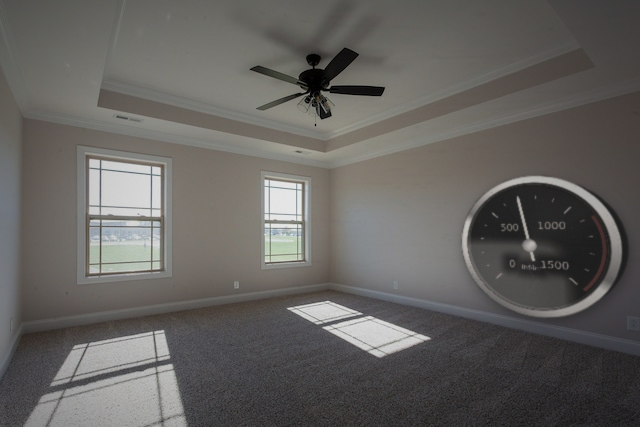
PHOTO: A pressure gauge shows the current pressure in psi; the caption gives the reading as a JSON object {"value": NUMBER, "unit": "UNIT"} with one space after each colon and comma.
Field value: {"value": 700, "unit": "psi"}
